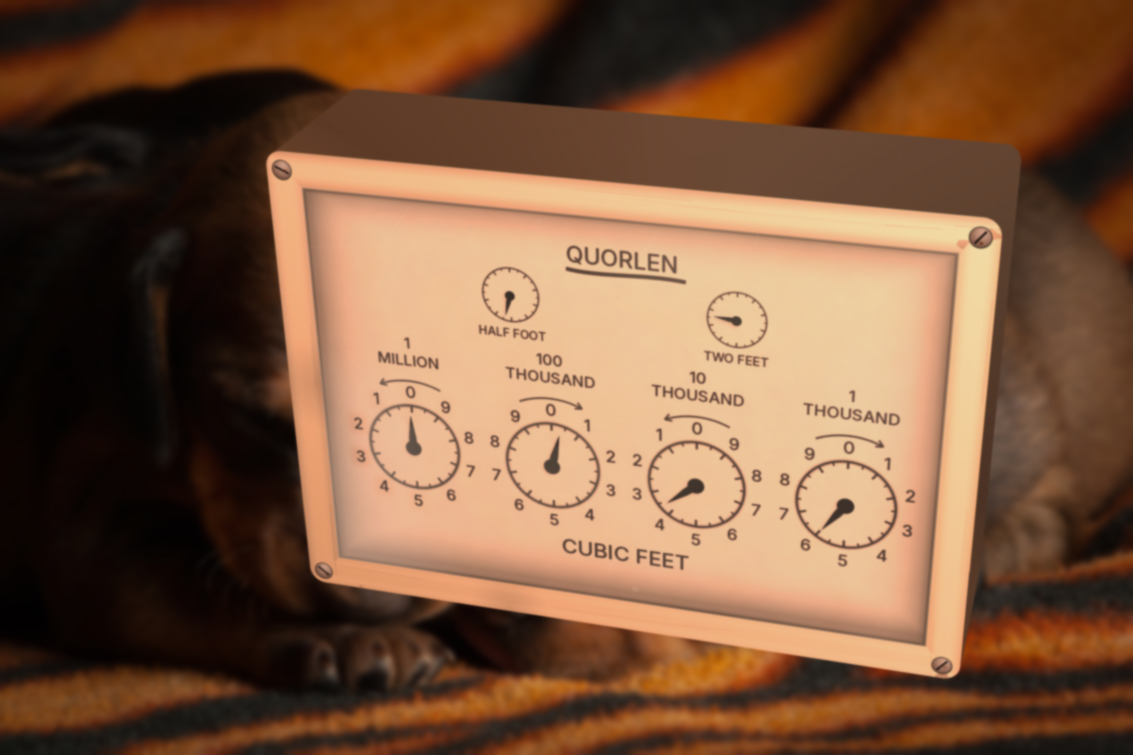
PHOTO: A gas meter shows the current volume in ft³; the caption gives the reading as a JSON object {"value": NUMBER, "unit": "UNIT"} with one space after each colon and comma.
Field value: {"value": 3600, "unit": "ft³"}
